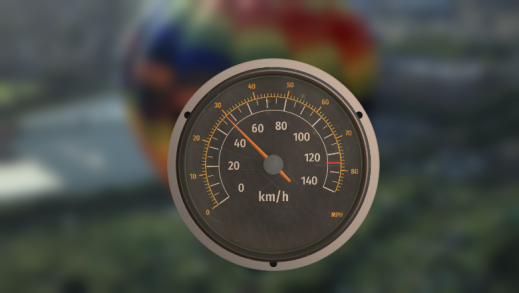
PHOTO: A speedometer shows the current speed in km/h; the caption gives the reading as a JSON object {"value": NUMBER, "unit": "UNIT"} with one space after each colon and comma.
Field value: {"value": 47.5, "unit": "km/h"}
